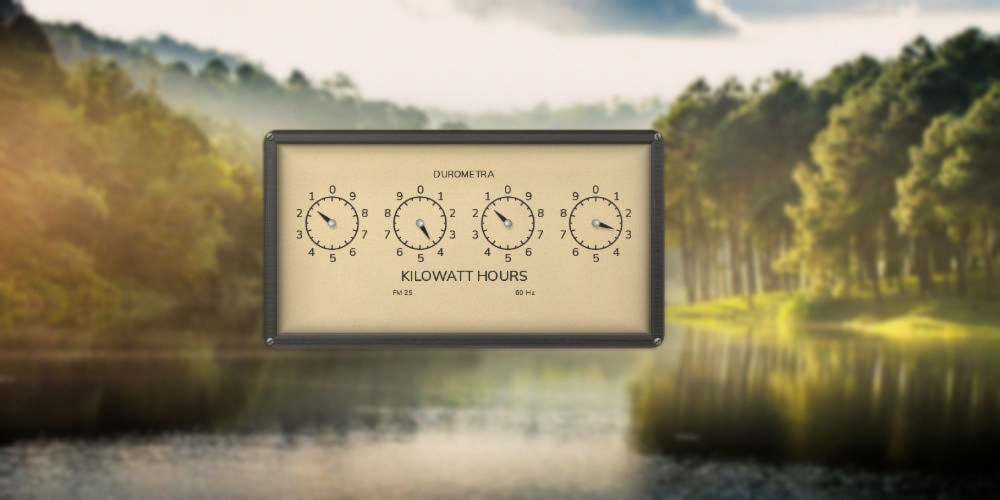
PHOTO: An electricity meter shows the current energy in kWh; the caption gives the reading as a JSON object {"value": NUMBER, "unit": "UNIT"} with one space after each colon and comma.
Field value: {"value": 1413, "unit": "kWh"}
